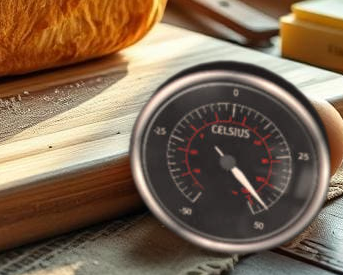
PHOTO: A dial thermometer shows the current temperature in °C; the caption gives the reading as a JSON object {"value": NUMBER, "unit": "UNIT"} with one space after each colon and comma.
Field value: {"value": 45, "unit": "°C"}
